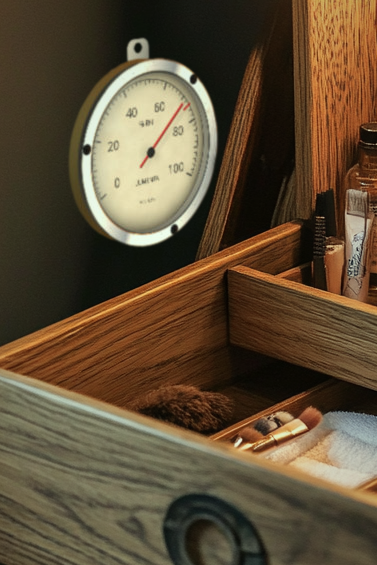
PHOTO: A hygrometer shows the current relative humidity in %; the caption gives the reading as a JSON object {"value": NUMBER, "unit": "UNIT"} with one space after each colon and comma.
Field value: {"value": 70, "unit": "%"}
